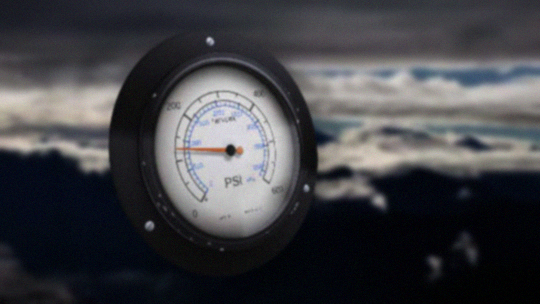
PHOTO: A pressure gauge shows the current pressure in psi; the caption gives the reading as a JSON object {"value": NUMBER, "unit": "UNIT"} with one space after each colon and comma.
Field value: {"value": 125, "unit": "psi"}
